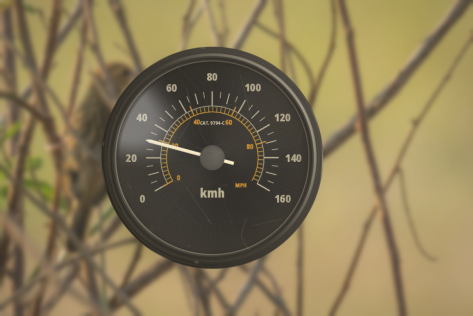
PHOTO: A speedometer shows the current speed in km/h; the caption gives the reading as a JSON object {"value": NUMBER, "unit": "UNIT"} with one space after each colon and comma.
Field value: {"value": 30, "unit": "km/h"}
